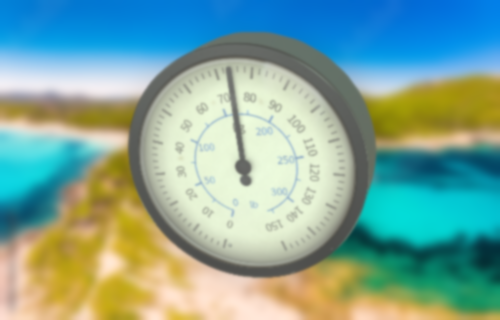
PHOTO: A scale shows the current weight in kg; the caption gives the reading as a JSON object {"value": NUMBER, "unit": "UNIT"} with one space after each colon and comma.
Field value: {"value": 74, "unit": "kg"}
